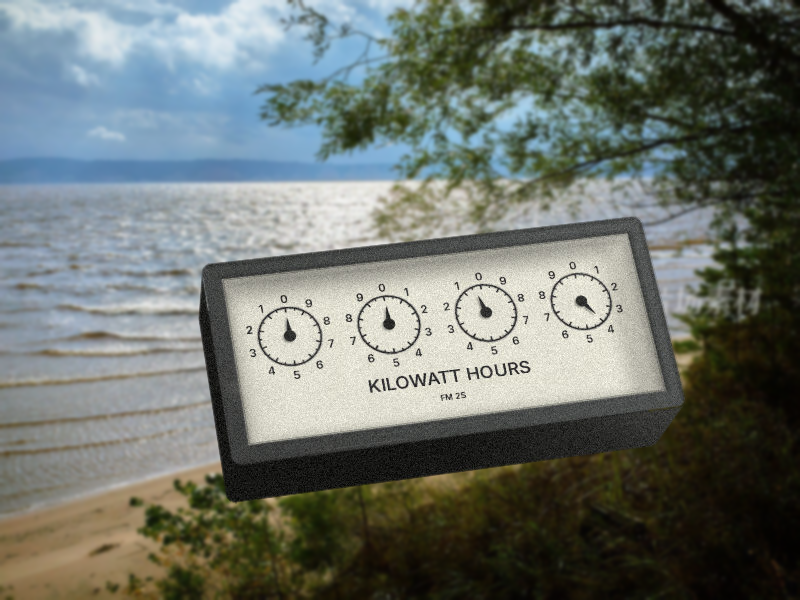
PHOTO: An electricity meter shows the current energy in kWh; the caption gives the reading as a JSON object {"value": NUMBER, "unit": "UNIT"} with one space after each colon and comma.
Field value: {"value": 4, "unit": "kWh"}
